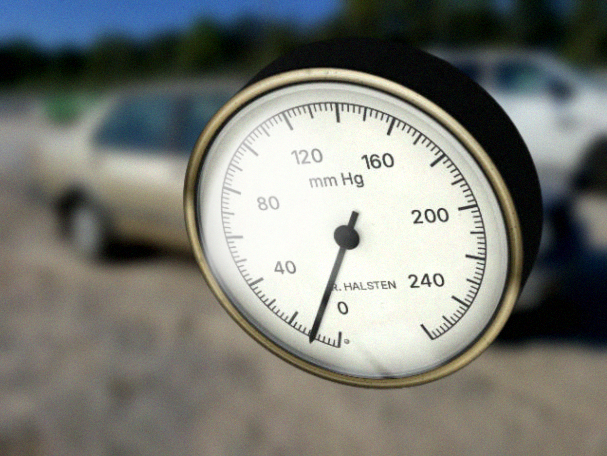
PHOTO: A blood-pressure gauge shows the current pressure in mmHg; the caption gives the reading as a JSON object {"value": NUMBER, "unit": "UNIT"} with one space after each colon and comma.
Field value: {"value": 10, "unit": "mmHg"}
